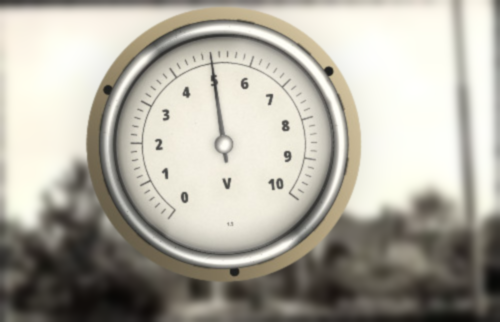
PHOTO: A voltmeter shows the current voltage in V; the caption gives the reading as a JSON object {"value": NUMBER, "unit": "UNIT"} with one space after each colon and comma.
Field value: {"value": 5, "unit": "V"}
